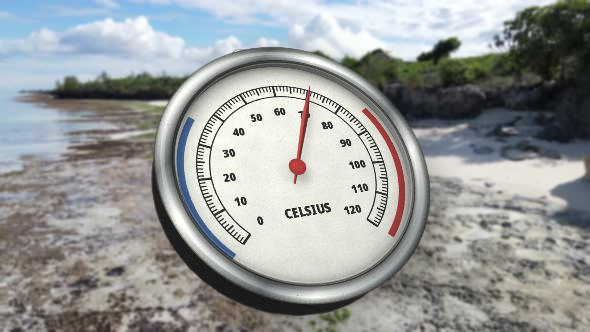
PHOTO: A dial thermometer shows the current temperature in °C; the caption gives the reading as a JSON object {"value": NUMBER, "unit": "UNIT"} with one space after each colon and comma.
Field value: {"value": 70, "unit": "°C"}
